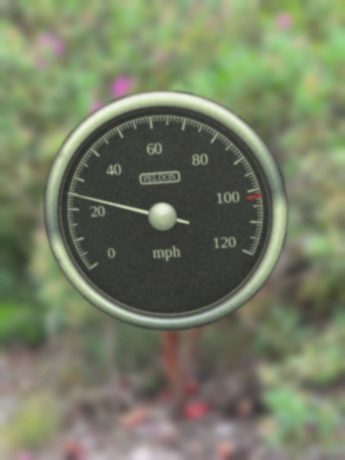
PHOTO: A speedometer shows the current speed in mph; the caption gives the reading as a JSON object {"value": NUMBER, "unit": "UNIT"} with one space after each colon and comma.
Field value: {"value": 25, "unit": "mph"}
